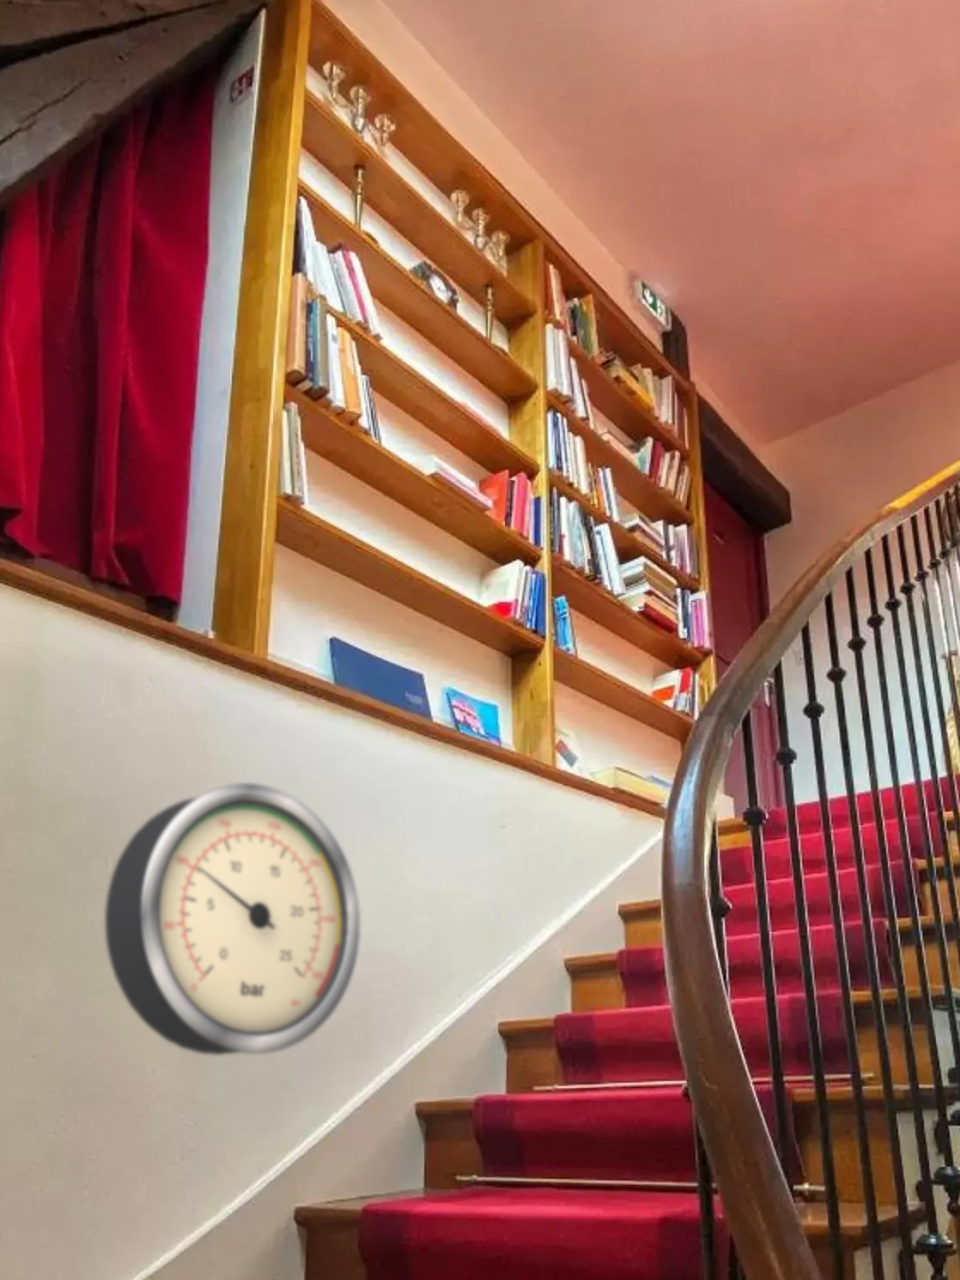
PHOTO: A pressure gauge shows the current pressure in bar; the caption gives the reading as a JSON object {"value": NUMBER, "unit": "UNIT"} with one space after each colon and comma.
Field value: {"value": 7, "unit": "bar"}
